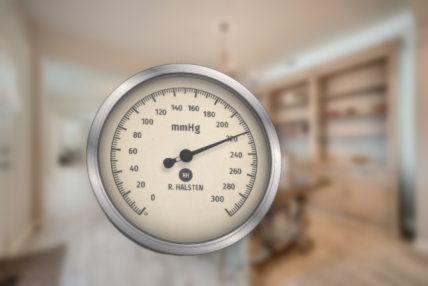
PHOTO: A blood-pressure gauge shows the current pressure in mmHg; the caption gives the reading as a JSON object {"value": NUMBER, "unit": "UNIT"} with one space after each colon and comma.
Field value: {"value": 220, "unit": "mmHg"}
